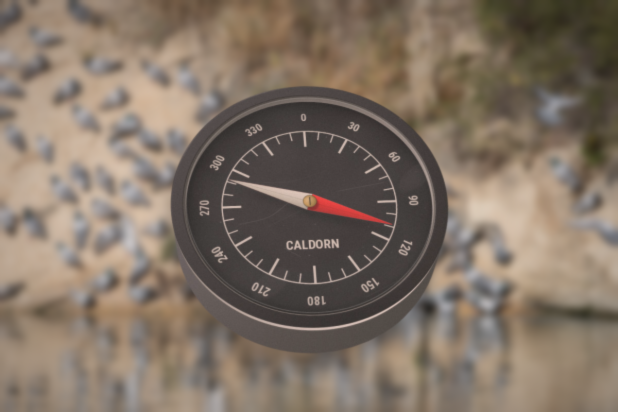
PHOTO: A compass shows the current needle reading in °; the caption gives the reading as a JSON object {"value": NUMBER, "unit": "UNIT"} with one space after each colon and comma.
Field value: {"value": 110, "unit": "°"}
